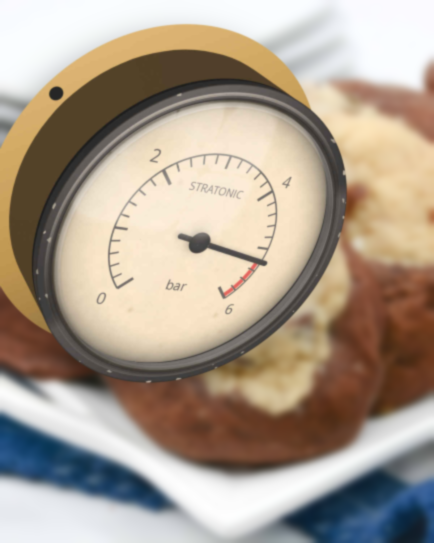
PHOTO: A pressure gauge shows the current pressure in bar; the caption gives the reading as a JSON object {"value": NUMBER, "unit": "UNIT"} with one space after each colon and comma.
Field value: {"value": 5.2, "unit": "bar"}
